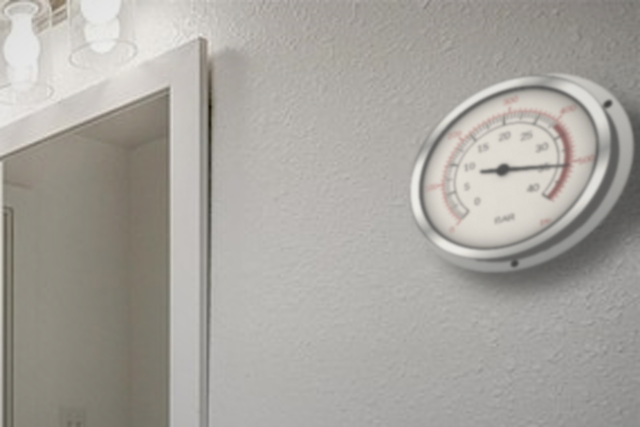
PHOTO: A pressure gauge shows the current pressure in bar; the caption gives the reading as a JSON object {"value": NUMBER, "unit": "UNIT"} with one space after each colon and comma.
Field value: {"value": 35, "unit": "bar"}
